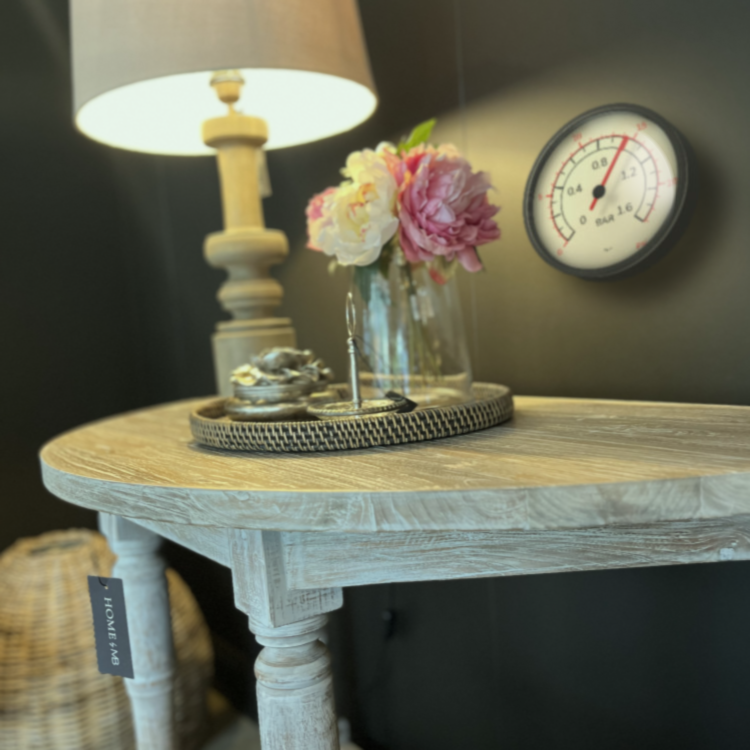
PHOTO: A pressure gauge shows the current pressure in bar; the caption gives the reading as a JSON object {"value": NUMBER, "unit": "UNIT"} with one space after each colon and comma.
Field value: {"value": 1, "unit": "bar"}
